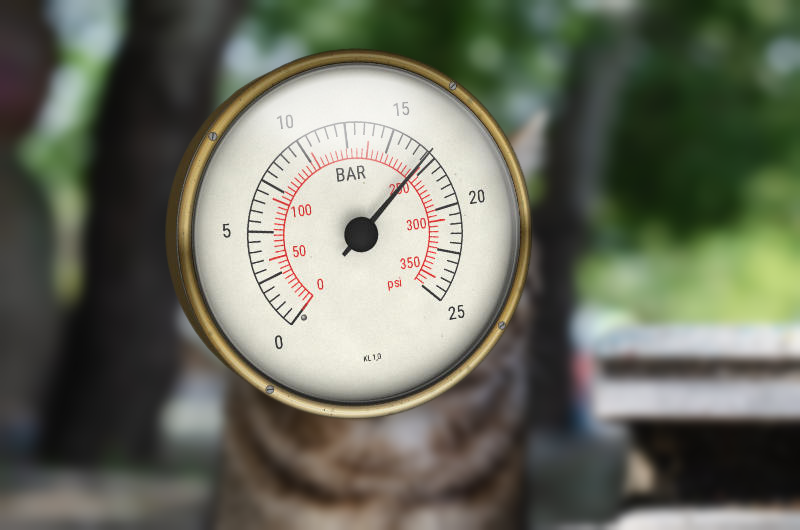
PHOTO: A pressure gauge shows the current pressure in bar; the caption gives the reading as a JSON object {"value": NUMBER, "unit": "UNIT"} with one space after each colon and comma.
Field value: {"value": 17, "unit": "bar"}
